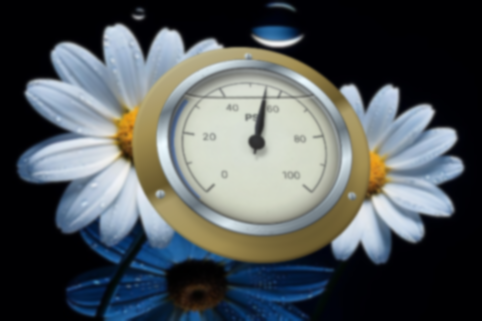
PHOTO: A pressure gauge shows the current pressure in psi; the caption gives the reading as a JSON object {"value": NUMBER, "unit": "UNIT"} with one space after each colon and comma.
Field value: {"value": 55, "unit": "psi"}
